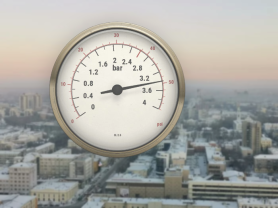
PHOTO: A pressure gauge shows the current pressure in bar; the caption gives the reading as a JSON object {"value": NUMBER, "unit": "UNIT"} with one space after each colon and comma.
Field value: {"value": 3.4, "unit": "bar"}
